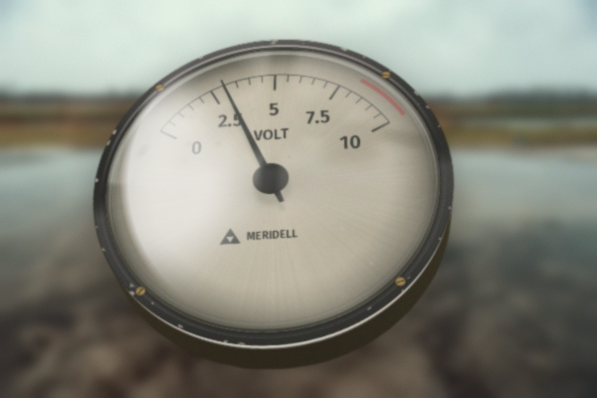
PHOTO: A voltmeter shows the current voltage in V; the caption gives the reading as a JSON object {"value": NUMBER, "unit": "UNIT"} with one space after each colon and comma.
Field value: {"value": 3, "unit": "V"}
